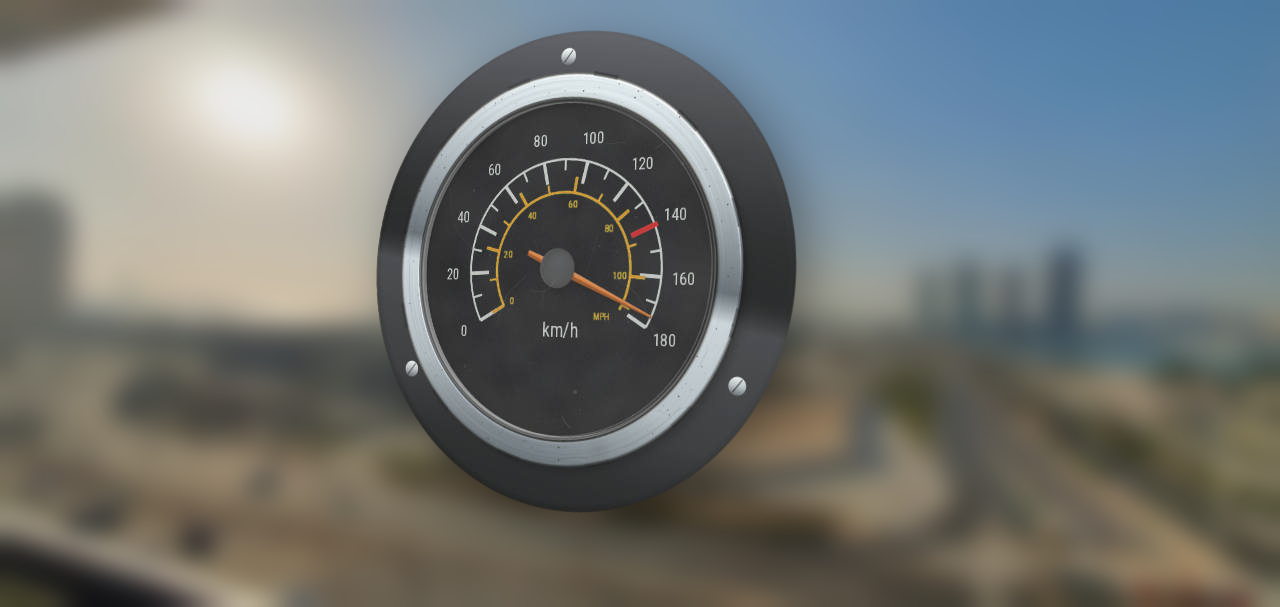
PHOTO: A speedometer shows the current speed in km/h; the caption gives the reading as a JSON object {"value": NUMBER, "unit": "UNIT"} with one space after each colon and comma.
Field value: {"value": 175, "unit": "km/h"}
